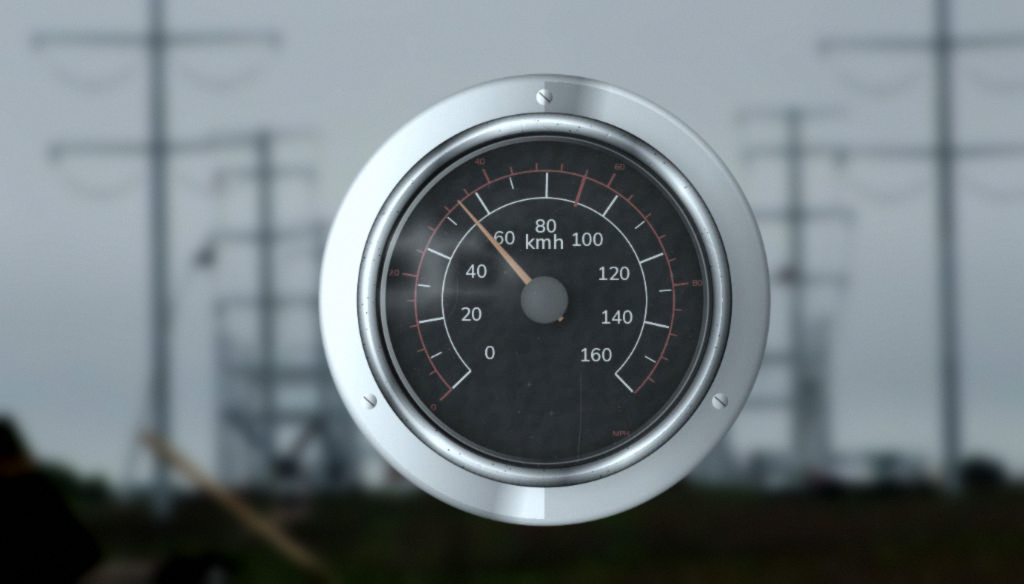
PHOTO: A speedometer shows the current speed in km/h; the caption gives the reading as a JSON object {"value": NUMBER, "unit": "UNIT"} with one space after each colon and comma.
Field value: {"value": 55, "unit": "km/h"}
